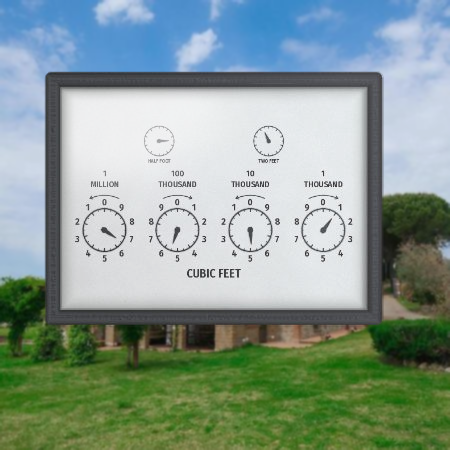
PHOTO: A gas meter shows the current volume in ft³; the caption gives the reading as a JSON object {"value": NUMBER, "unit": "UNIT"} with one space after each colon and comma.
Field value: {"value": 655100, "unit": "ft³"}
